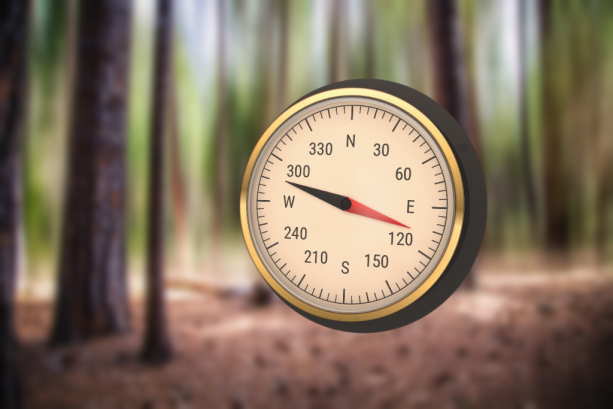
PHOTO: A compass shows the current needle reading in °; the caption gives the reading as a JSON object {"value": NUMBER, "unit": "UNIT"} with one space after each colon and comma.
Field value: {"value": 107.5, "unit": "°"}
